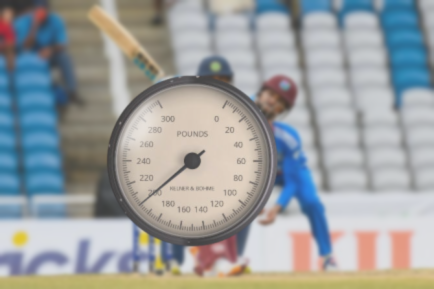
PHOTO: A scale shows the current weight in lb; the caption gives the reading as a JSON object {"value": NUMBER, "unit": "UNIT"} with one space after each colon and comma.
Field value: {"value": 200, "unit": "lb"}
